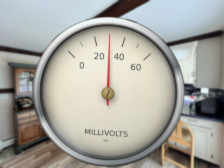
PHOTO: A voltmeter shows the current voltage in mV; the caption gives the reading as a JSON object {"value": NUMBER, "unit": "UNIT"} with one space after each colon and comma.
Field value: {"value": 30, "unit": "mV"}
